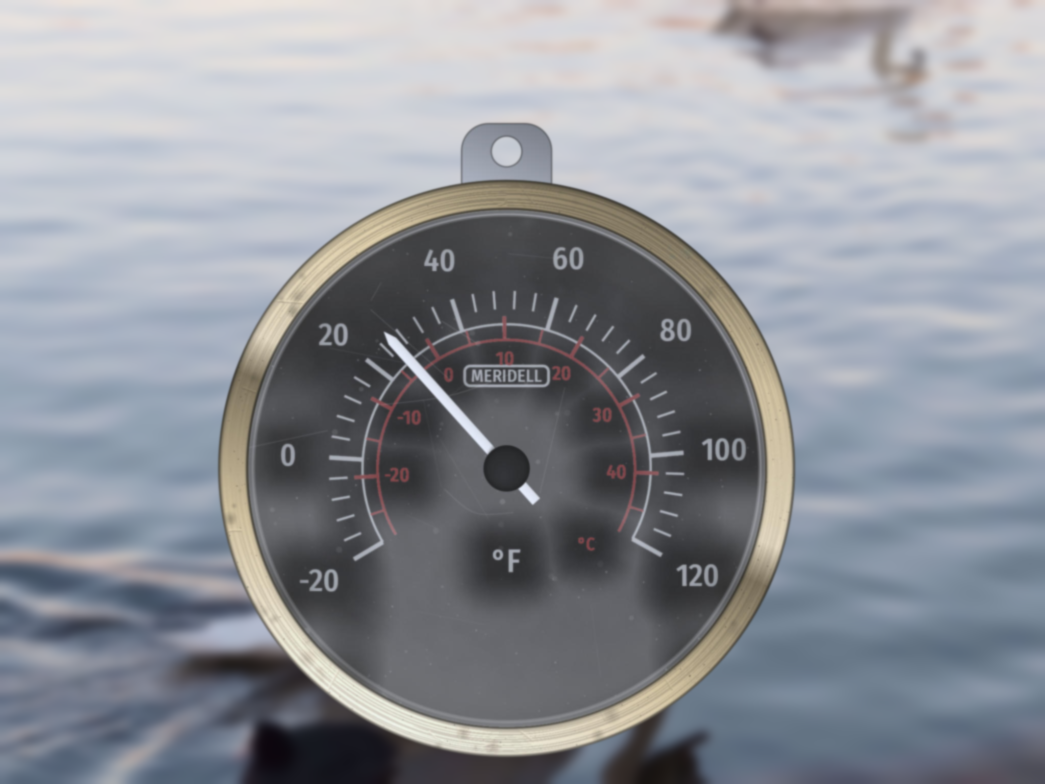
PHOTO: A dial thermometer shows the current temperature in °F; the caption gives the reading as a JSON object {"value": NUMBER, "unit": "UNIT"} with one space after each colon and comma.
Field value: {"value": 26, "unit": "°F"}
